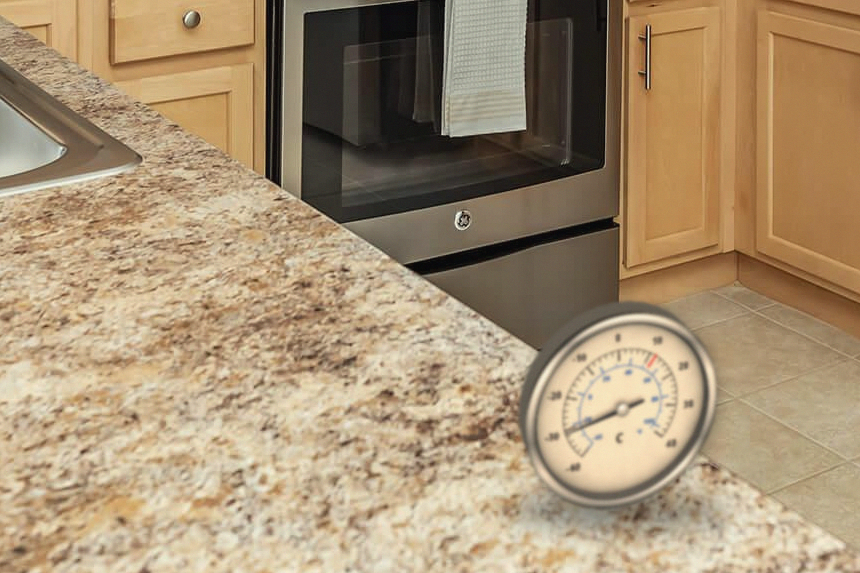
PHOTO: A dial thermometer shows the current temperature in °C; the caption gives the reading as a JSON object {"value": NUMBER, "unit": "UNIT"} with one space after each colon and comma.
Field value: {"value": -30, "unit": "°C"}
